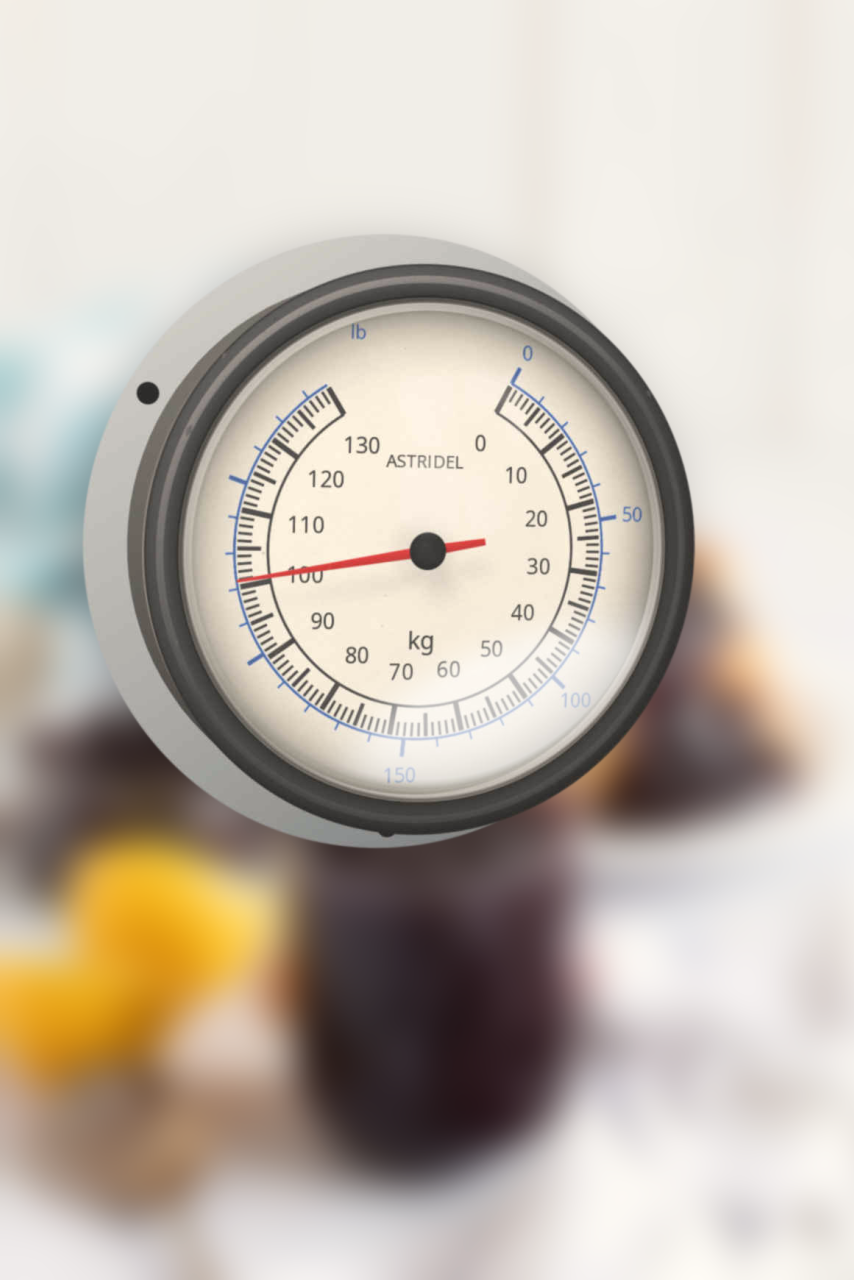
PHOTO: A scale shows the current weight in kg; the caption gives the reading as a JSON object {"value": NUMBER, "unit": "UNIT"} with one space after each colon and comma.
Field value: {"value": 101, "unit": "kg"}
